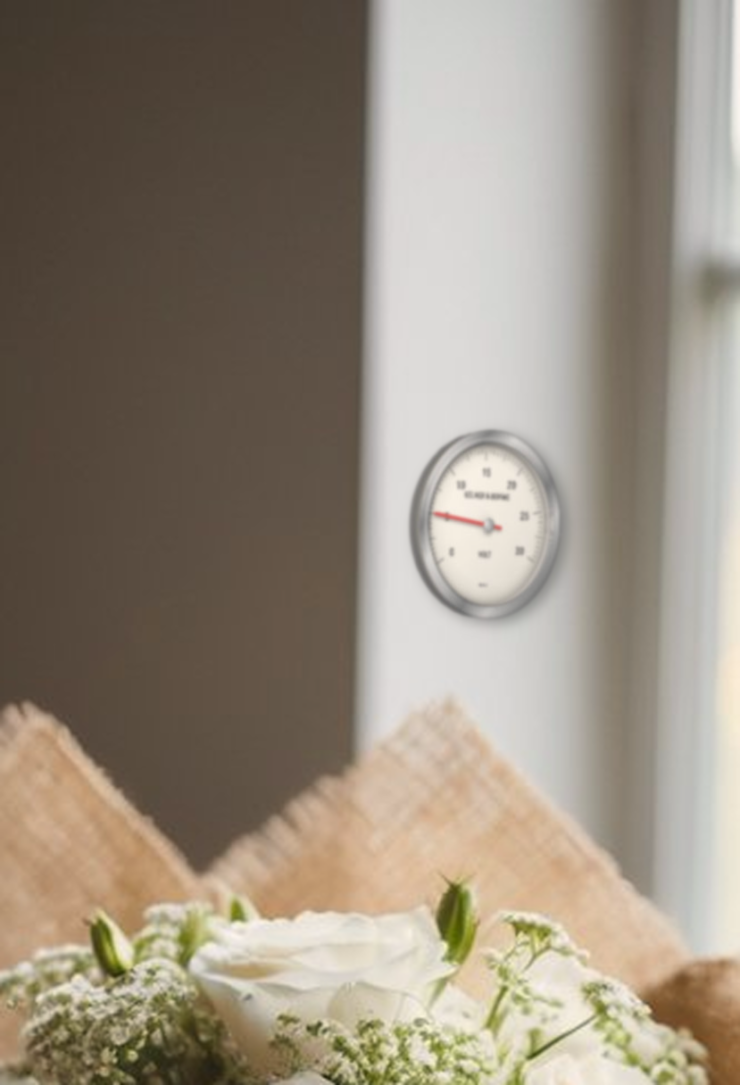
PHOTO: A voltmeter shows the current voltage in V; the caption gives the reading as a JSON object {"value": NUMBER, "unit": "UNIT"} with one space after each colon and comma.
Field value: {"value": 5, "unit": "V"}
